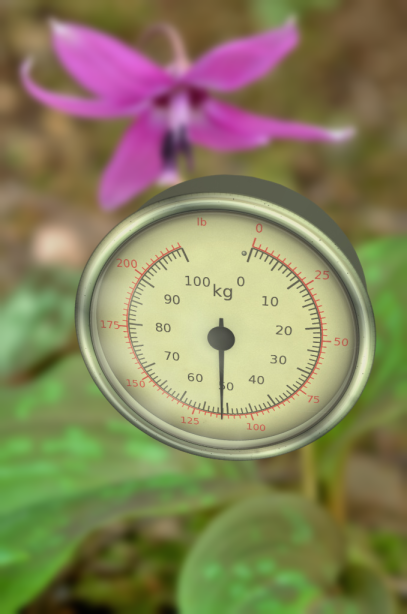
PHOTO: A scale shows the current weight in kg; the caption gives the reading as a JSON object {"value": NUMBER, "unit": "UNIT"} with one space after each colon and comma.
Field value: {"value": 51, "unit": "kg"}
